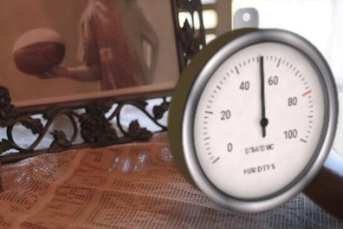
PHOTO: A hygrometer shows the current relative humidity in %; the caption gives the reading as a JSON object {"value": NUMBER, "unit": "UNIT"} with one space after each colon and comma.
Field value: {"value": 50, "unit": "%"}
